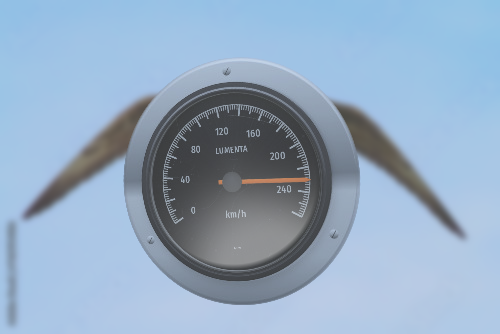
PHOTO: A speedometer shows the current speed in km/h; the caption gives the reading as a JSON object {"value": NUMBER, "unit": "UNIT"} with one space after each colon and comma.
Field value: {"value": 230, "unit": "km/h"}
